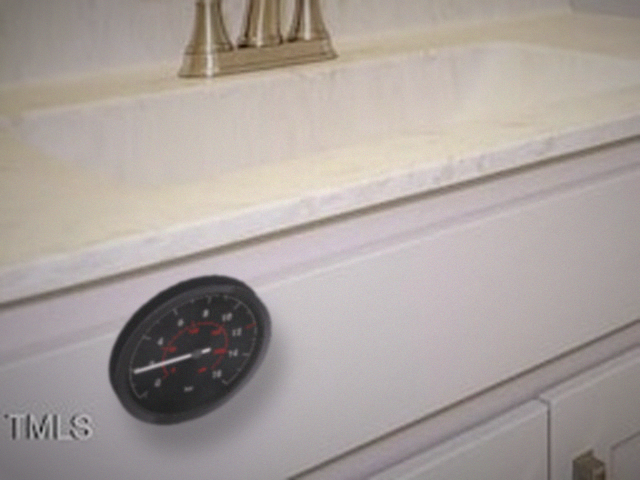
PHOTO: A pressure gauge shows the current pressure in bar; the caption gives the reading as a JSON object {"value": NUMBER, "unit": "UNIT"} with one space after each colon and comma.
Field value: {"value": 2, "unit": "bar"}
